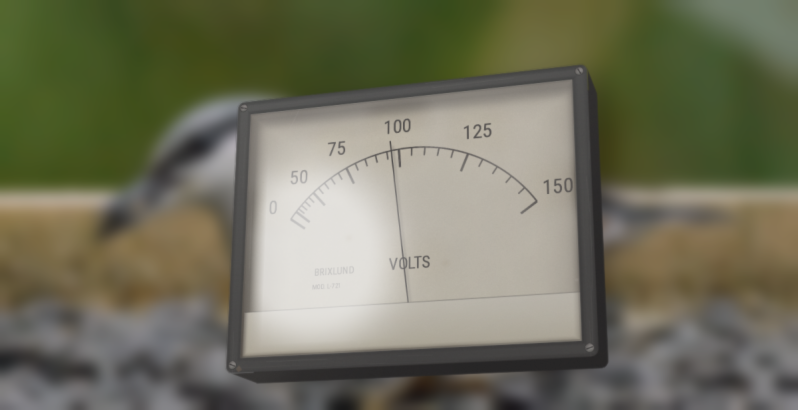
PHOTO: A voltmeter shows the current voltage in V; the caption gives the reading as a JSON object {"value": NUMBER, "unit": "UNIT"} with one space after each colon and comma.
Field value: {"value": 97.5, "unit": "V"}
